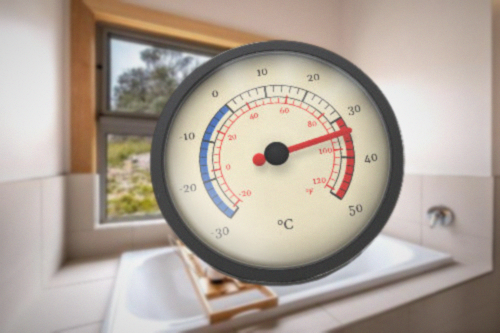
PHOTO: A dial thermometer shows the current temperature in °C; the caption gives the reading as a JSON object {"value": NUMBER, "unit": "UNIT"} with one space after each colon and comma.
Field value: {"value": 34, "unit": "°C"}
